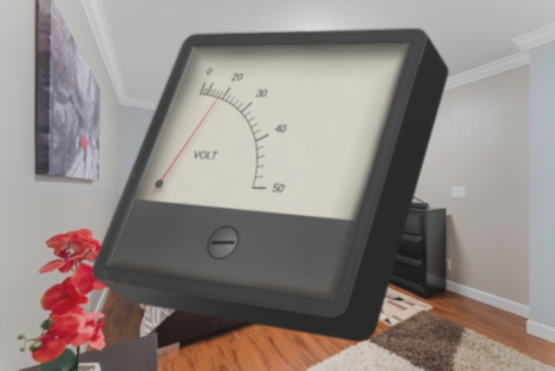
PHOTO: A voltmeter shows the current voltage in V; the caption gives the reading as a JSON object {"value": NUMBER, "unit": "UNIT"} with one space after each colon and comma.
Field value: {"value": 20, "unit": "V"}
